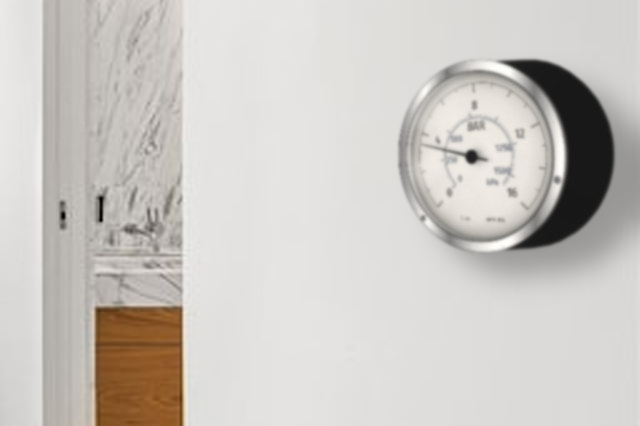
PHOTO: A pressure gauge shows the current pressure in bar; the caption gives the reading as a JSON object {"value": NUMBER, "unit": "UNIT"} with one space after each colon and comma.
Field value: {"value": 3.5, "unit": "bar"}
